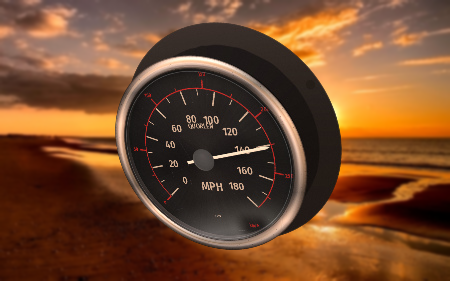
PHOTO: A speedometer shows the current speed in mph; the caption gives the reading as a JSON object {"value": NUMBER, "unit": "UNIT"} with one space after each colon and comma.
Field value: {"value": 140, "unit": "mph"}
